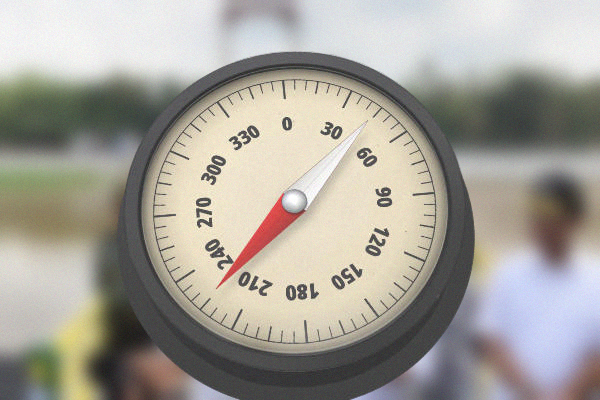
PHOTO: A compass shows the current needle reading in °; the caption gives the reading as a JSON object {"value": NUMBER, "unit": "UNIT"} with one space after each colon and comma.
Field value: {"value": 225, "unit": "°"}
